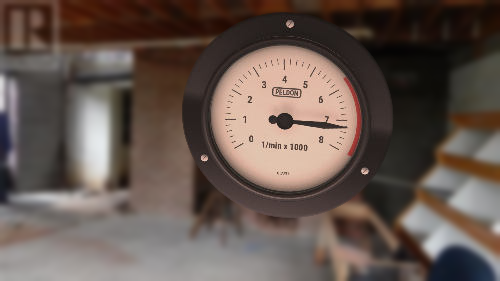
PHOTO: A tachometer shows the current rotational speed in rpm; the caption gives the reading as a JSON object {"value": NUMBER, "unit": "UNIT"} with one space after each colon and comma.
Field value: {"value": 7200, "unit": "rpm"}
